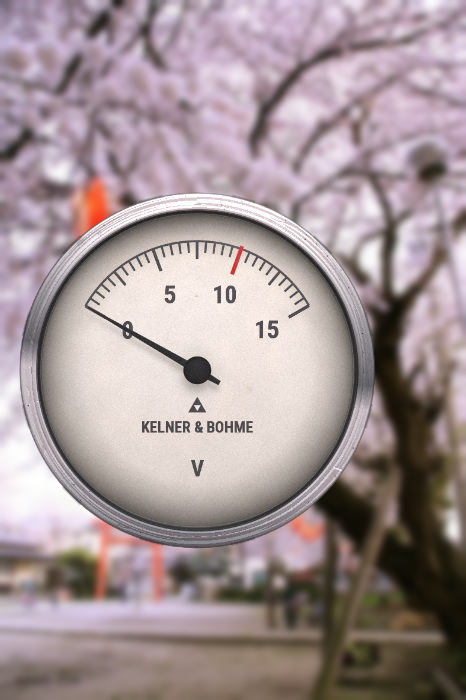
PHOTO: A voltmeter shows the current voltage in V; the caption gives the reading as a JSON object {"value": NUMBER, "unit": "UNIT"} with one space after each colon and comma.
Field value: {"value": 0, "unit": "V"}
